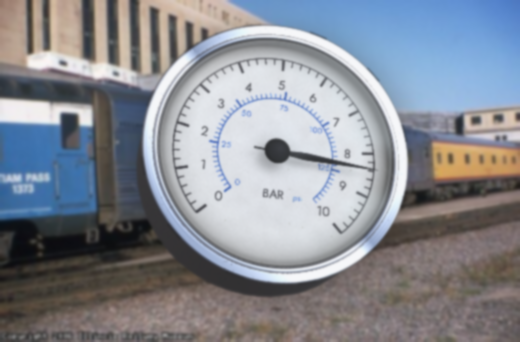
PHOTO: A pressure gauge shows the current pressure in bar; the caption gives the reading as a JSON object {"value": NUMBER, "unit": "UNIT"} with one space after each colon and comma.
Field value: {"value": 8.4, "unit": "bar"}
